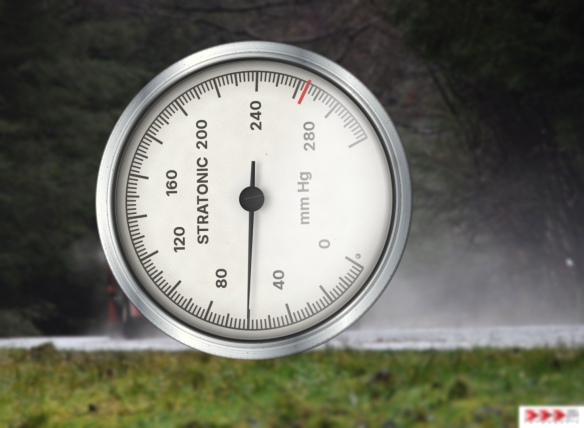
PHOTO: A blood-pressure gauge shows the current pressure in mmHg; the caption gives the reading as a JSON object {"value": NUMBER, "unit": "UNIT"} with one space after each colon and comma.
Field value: {"value": 60, "unit": "mmHg"}
